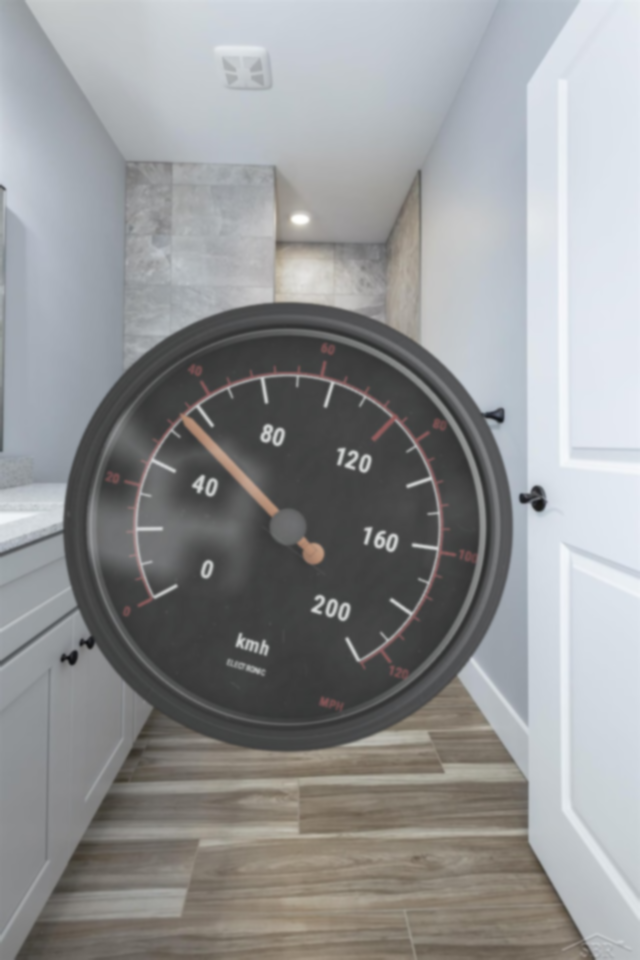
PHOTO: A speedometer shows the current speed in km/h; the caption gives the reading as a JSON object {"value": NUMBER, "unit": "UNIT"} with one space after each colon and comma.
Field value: {"value": 55, "unit": "km/h"}
